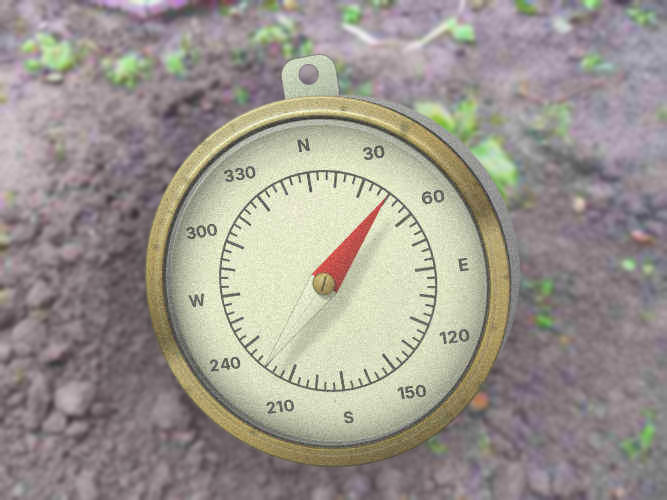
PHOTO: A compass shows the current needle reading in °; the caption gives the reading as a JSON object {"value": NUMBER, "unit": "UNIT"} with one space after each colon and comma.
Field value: {"value": 45, "unit": "°"}
